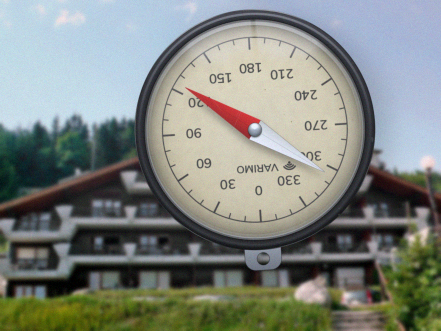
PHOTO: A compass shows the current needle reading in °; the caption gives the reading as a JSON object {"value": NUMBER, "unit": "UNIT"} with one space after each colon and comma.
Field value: {"value": 125, "unit": "°"}
